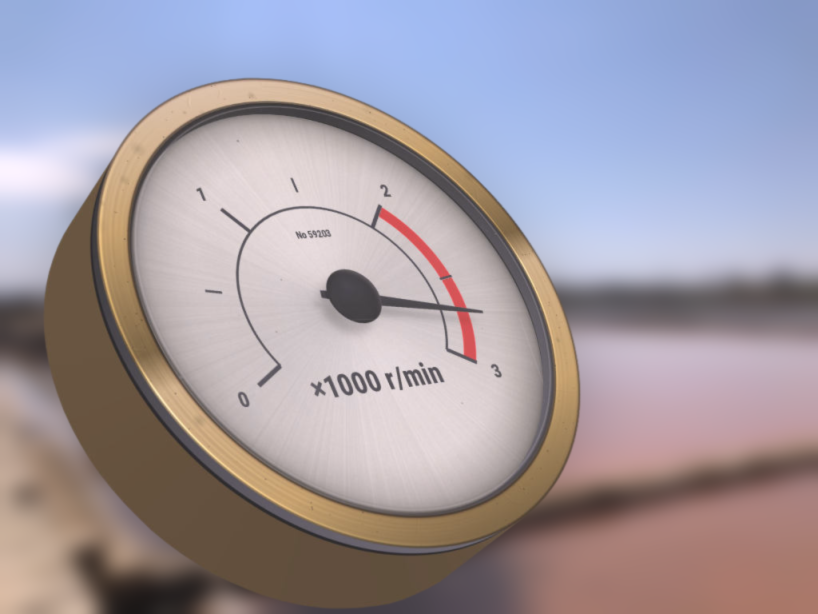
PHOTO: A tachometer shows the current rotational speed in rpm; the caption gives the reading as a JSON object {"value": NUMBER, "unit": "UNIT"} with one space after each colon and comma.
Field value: {"value": 2750, "unit": "rpm"}
